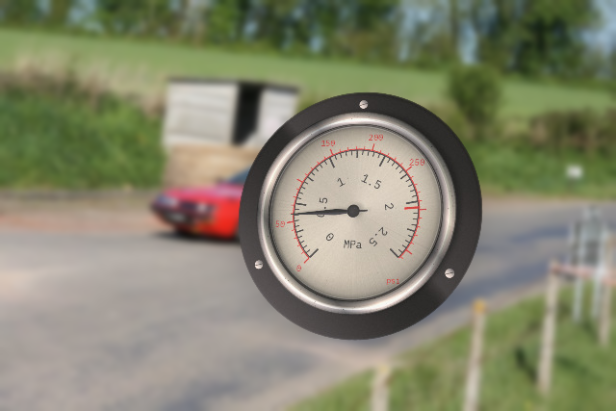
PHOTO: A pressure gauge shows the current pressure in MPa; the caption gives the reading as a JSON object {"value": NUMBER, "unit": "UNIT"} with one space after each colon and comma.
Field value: {"value": 0.4, "unit": "MPa"}
